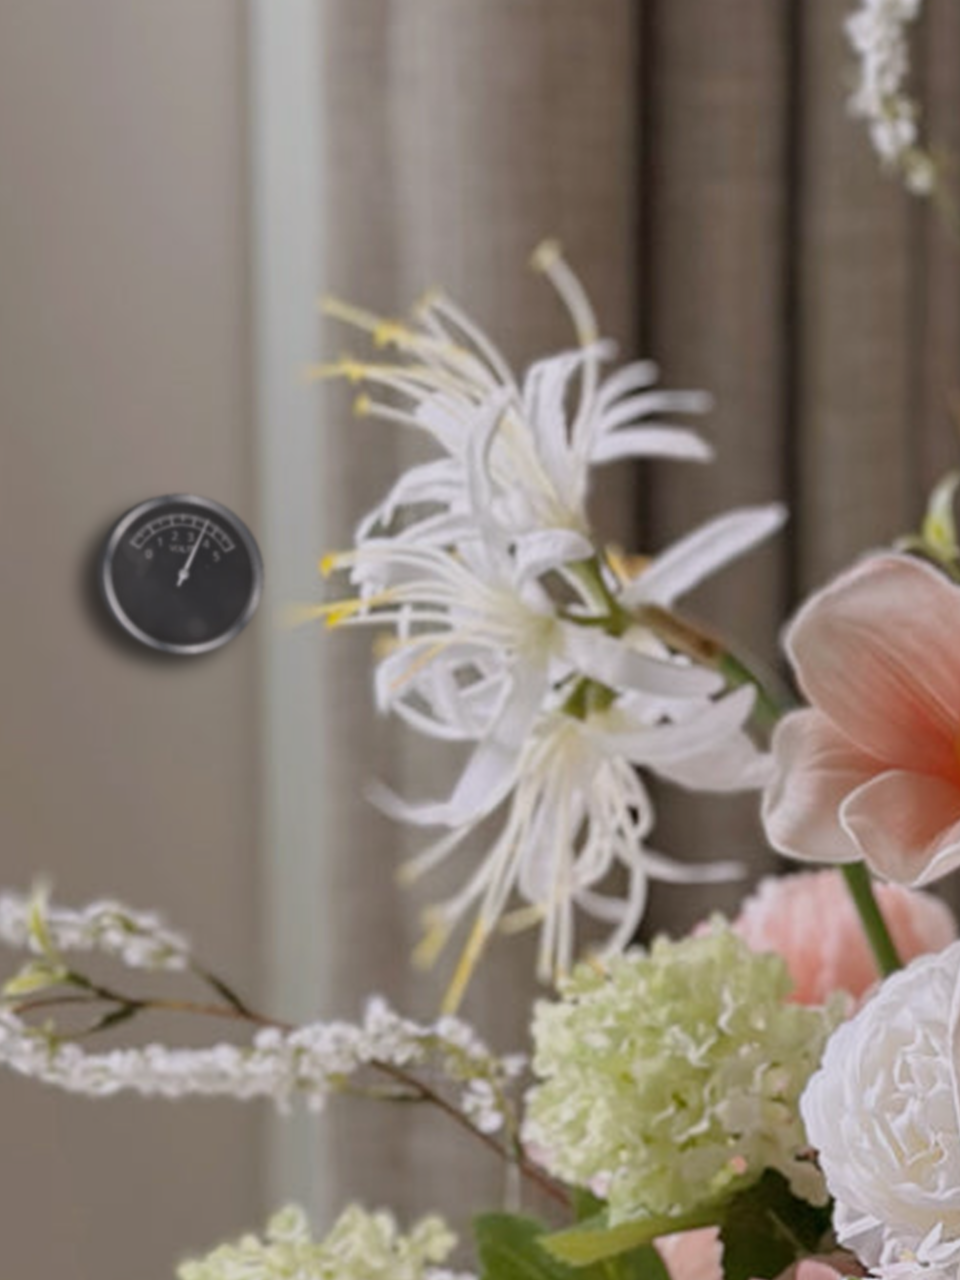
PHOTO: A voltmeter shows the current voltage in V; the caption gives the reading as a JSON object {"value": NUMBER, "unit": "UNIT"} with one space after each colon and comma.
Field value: {"value": 3.5, "unit": "V"}
